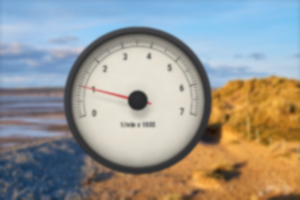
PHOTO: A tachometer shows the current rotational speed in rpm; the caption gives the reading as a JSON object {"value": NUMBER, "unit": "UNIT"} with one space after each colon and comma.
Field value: {"value": 1000, "unit": "rpm"}
